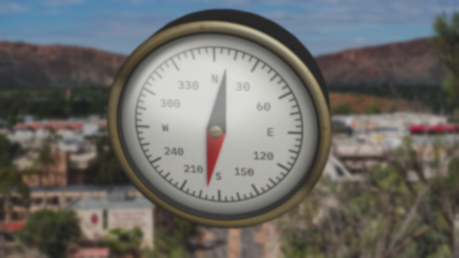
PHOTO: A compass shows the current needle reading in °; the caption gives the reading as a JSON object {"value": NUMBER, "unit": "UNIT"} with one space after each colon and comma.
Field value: {"value": 190, "unit": "°"}
